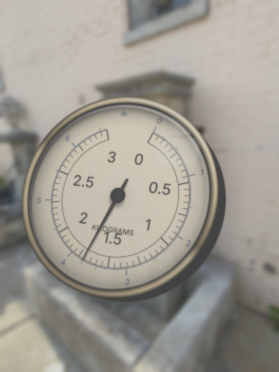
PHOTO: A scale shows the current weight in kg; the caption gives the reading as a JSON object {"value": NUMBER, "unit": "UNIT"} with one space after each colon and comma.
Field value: {"value": 1.7, "unit": "kg"}
